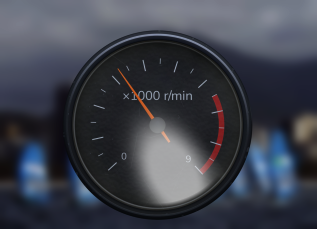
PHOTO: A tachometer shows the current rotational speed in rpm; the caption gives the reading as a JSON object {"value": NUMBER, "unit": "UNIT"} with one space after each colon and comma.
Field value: {"value": 3250, "unit": "rpm"}
